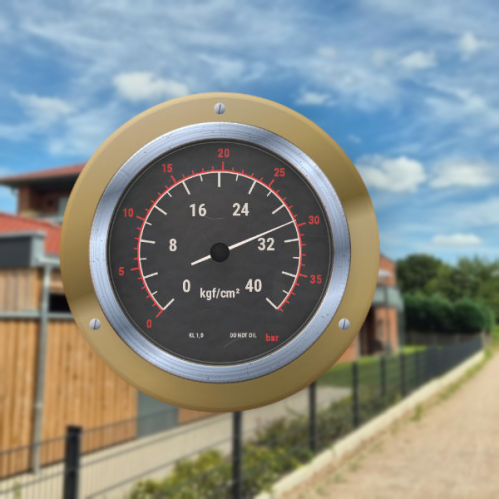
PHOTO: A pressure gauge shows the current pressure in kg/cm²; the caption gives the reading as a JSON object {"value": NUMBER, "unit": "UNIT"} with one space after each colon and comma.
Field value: {"value": 30, "unit": "kg/cm²"}
